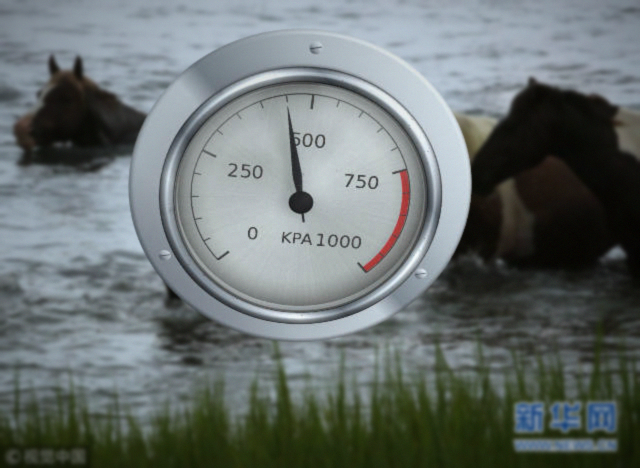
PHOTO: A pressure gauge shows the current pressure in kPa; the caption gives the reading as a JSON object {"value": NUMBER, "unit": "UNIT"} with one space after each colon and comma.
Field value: {"value": 450, "unit": "kPa"}
